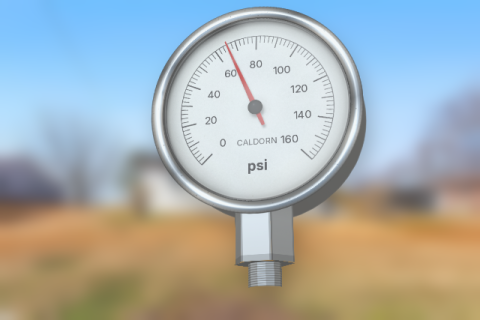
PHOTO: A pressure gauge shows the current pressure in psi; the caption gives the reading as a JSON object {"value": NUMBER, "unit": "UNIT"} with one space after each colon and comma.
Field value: {"value": 66, "unit": "psi"}
